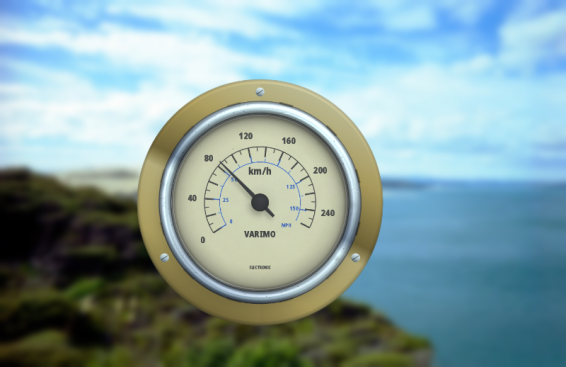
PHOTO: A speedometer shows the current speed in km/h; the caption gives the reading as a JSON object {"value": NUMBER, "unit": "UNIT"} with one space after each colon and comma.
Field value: {"value": 85, "unit": "km/h"}
